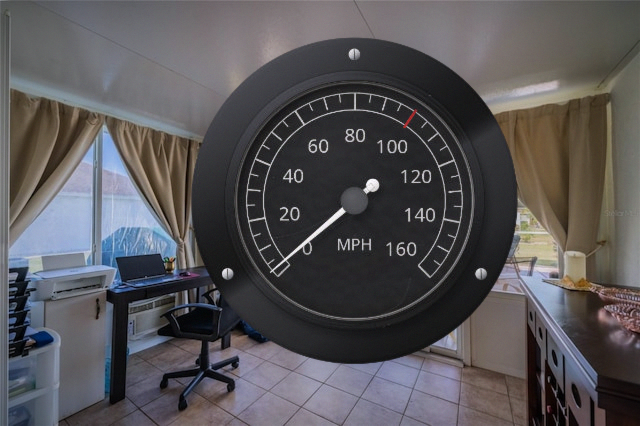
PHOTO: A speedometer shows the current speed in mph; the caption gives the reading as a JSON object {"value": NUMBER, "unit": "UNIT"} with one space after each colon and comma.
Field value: {"value": 2.5, "unit": "mph"}
